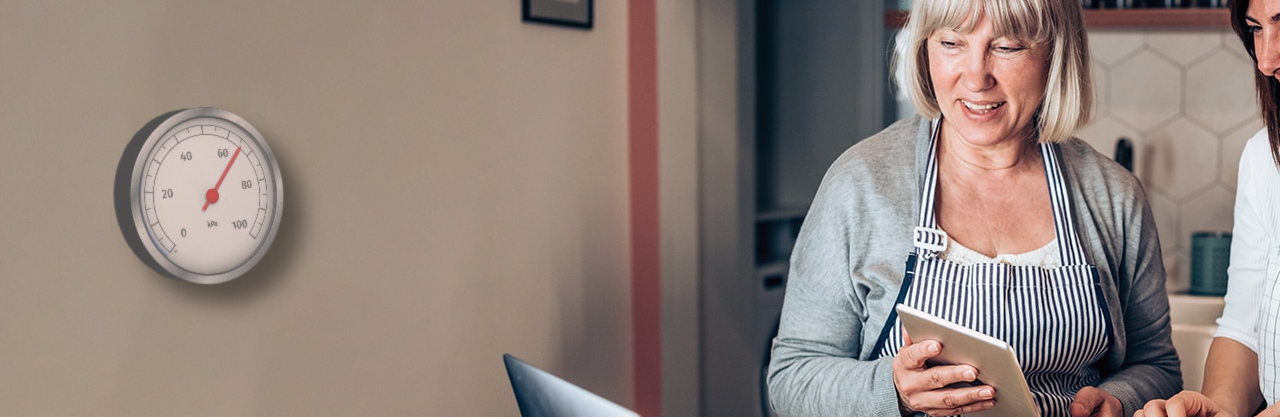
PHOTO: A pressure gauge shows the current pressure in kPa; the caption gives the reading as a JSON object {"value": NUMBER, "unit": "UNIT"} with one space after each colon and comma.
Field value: {"value": 65, "unit": "kPa"}
